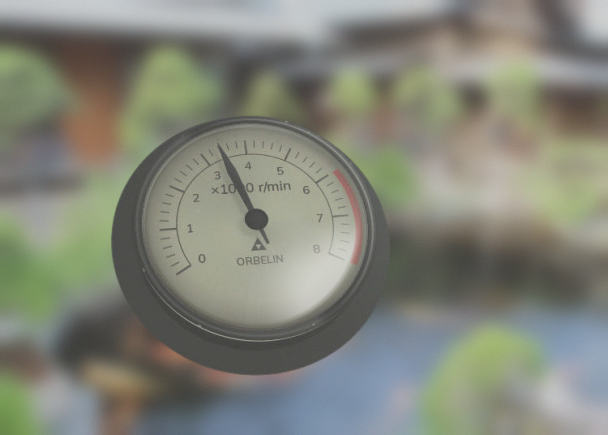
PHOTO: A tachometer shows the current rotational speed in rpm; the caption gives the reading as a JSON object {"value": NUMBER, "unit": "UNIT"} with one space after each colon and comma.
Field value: {"value": 3400, "unit": "rpm"}
